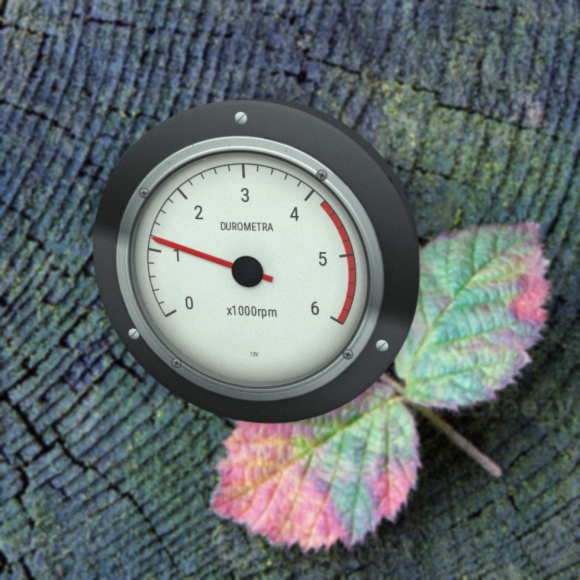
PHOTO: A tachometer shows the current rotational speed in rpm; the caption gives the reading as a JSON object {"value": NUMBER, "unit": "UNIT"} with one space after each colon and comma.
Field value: {"value": 1200, "unit": "rpm"}
